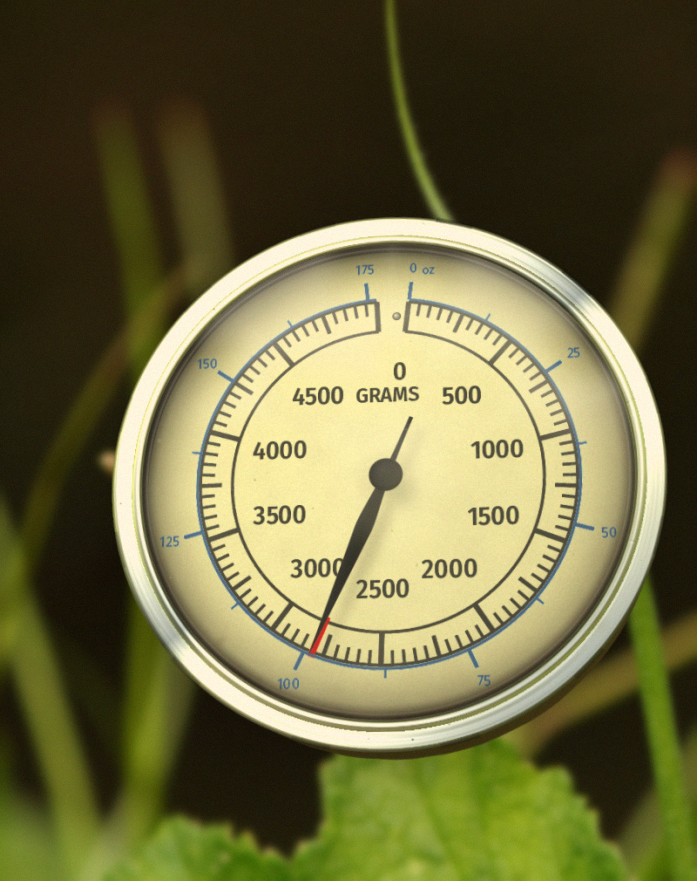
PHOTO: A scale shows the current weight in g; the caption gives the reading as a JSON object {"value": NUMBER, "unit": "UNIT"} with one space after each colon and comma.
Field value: {"value": 2800, "unit": "g"}
